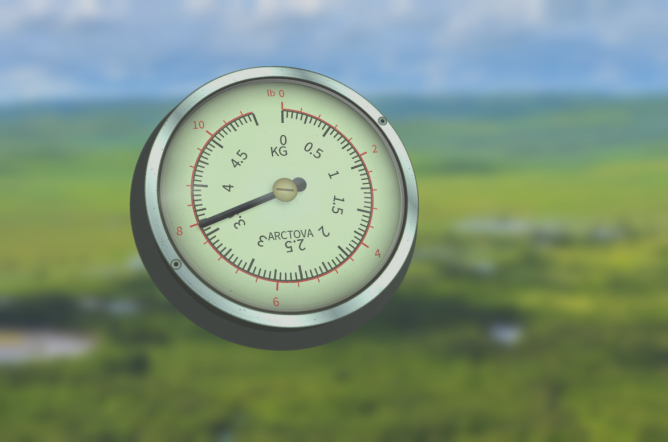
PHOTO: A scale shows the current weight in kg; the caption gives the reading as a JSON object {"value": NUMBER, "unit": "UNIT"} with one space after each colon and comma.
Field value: {"value": 3.6, "unit": "kg"}
